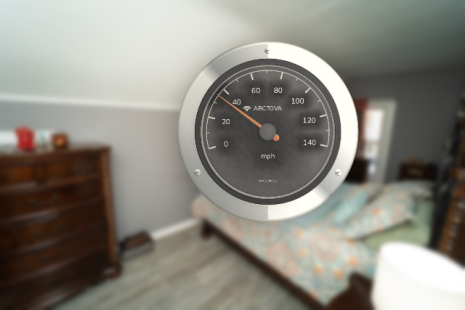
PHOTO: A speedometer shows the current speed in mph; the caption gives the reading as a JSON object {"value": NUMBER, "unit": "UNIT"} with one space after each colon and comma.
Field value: {"value": 35, "unit": "mph"}
